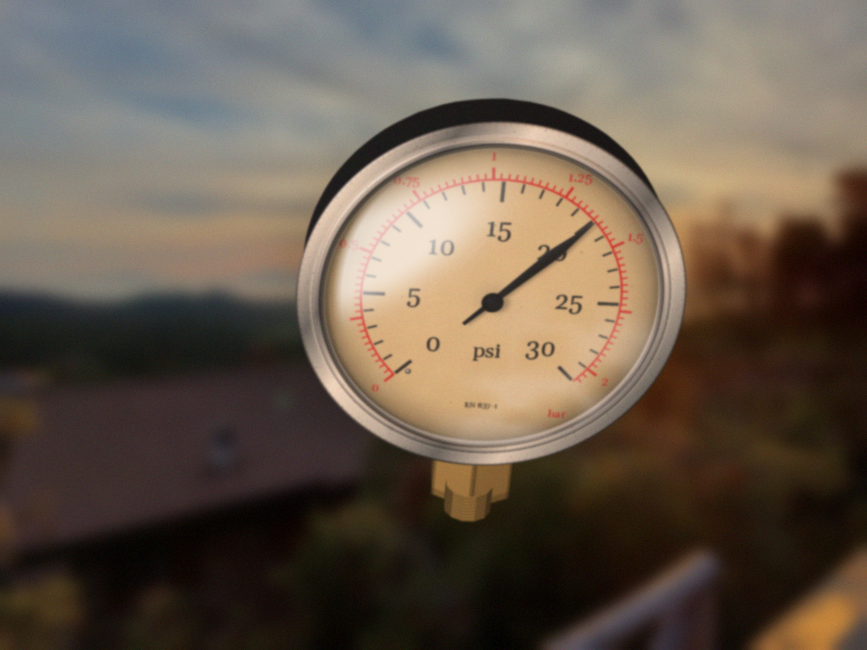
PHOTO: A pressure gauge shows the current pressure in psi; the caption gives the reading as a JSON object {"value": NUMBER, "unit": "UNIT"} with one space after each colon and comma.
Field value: {"value": 20, "unit": "psi"}
